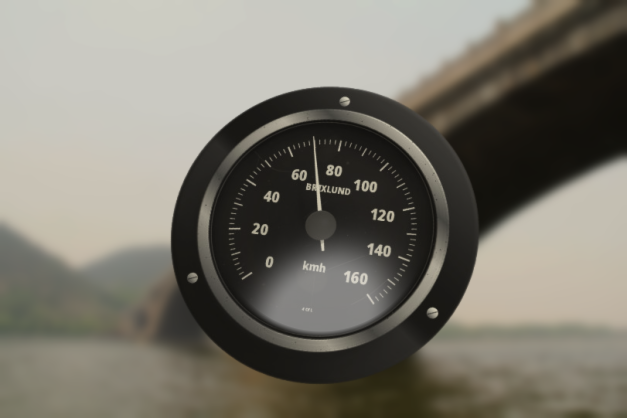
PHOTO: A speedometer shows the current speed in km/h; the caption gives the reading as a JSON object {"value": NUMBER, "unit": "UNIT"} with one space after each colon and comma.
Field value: {"value": 70, "unit": "km/h"}
